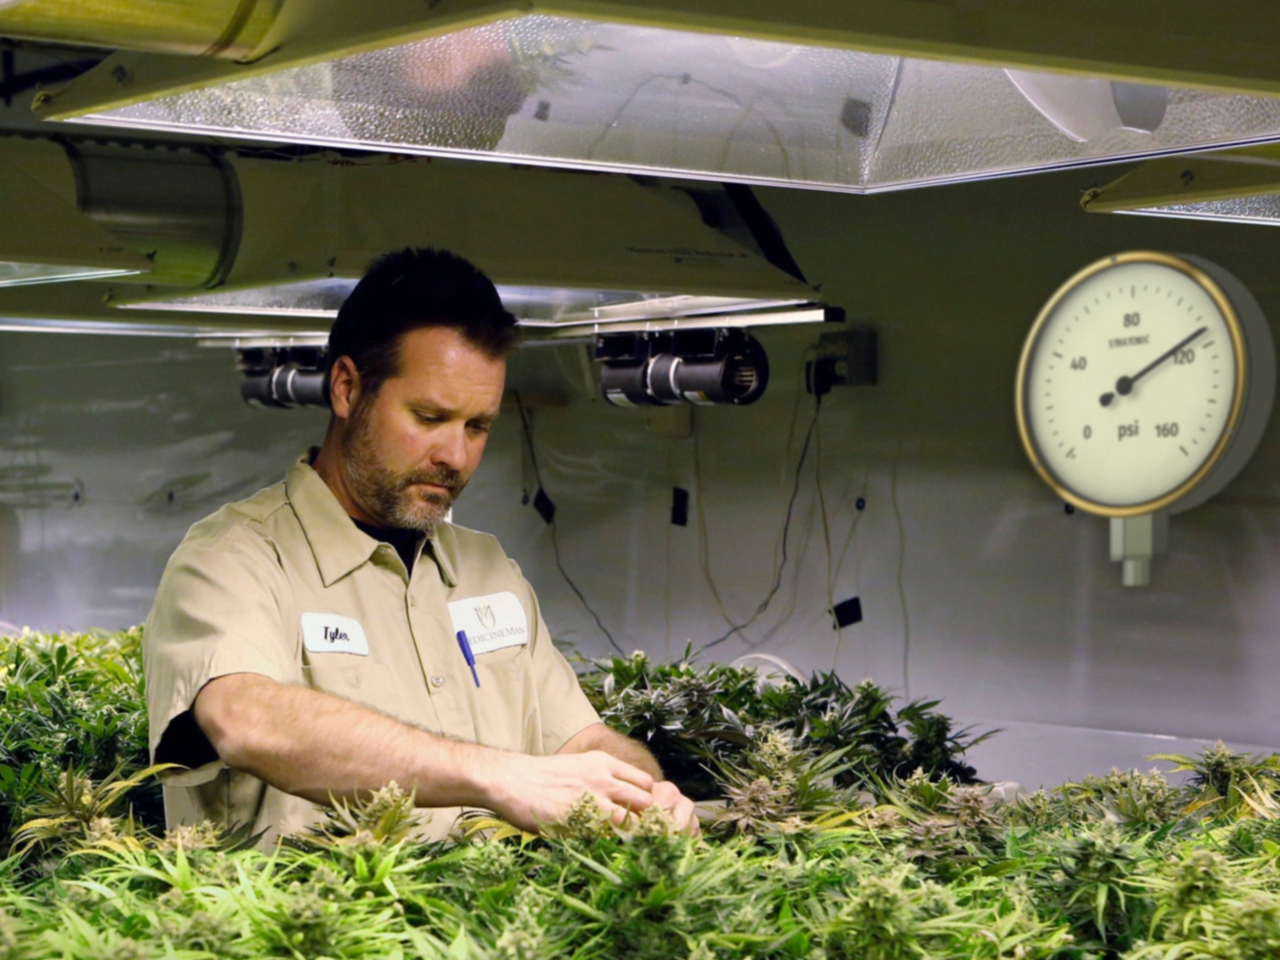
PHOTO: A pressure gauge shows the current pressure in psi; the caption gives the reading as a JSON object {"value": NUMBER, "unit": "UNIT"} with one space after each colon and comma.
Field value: {"value": 115, "unit": "psi"}
